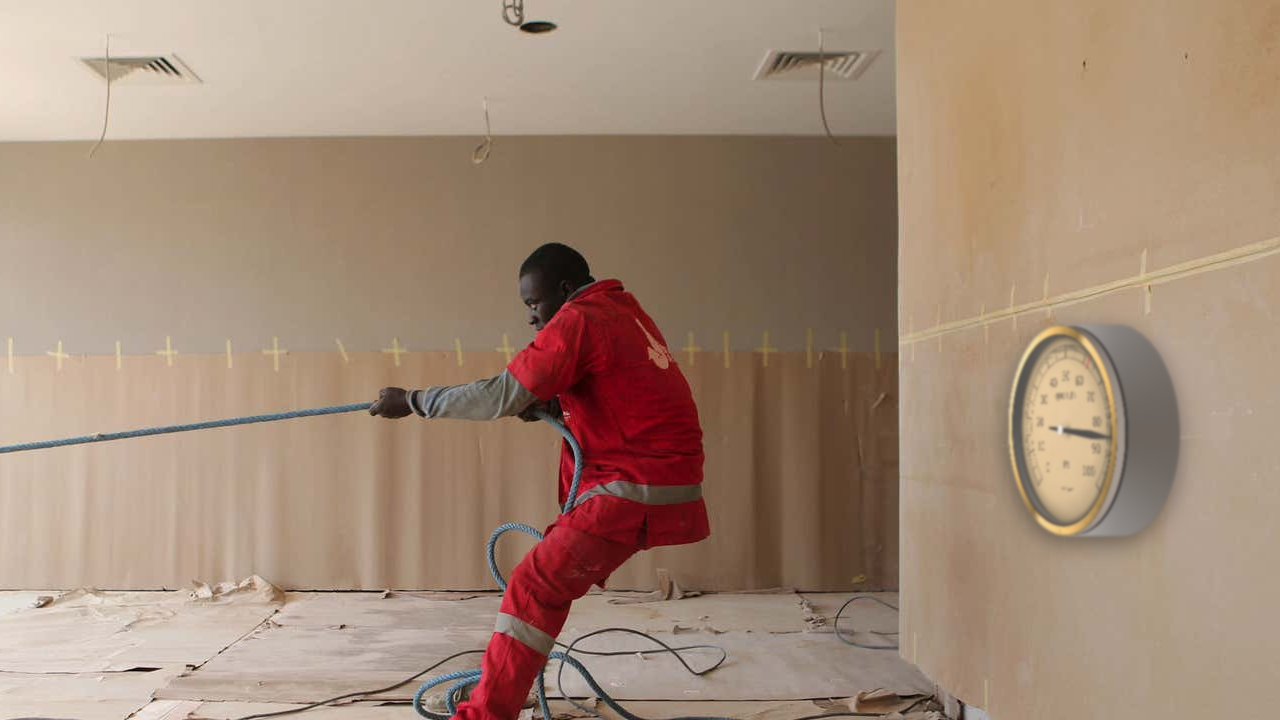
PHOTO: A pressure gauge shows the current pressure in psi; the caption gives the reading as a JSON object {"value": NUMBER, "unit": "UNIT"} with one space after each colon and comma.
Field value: {"value": 85, "unit": "psi"}
